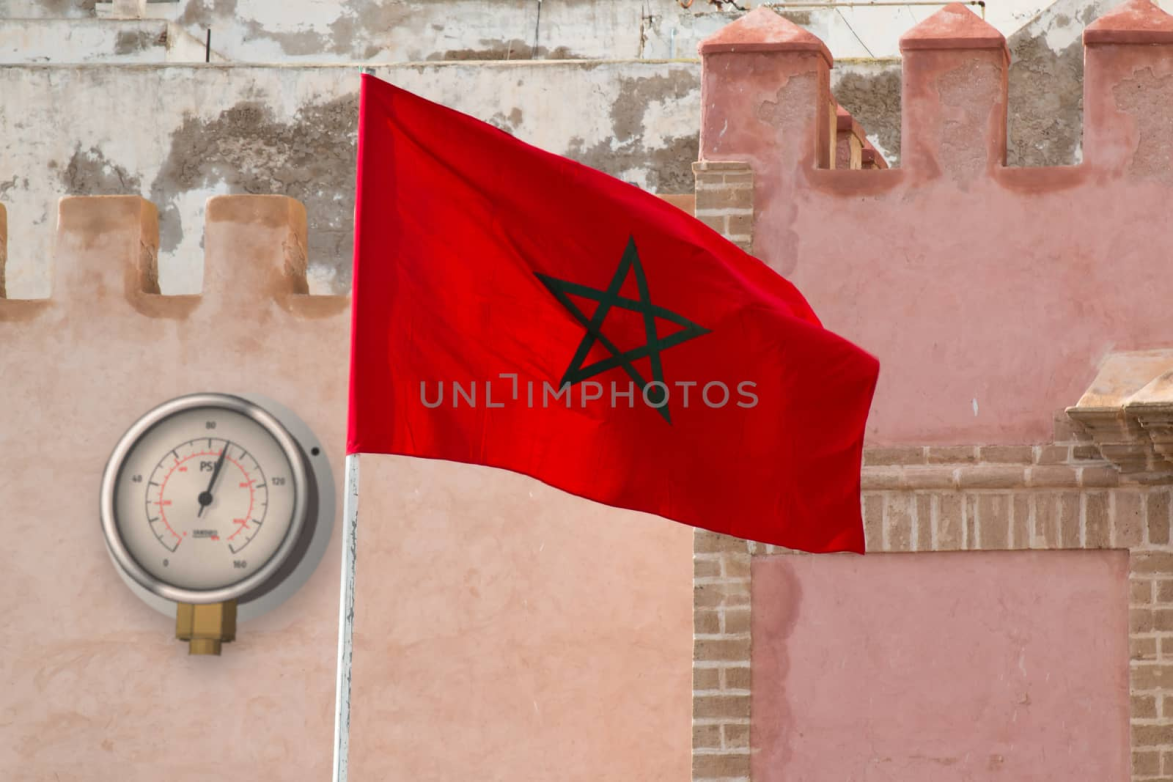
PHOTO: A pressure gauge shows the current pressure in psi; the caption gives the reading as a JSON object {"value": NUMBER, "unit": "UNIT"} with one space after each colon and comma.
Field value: {"value": 90, "unit": "psi"}
